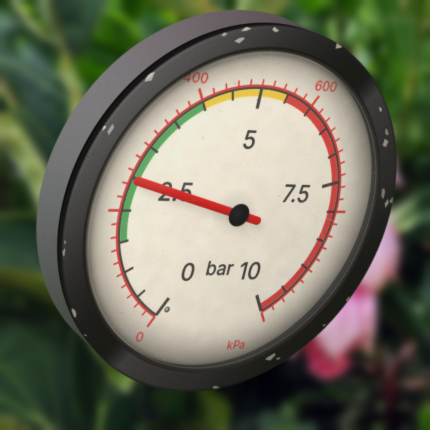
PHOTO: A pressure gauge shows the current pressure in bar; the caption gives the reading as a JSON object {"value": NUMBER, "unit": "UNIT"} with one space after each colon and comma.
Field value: {"value": 2.5, "unit": "bar"}
